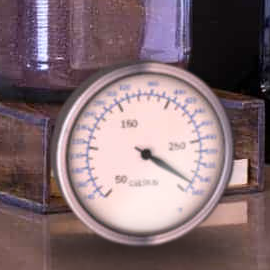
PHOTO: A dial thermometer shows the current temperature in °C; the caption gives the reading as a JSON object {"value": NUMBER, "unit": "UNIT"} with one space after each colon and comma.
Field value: {"value": 290, "unit": "°C"}
